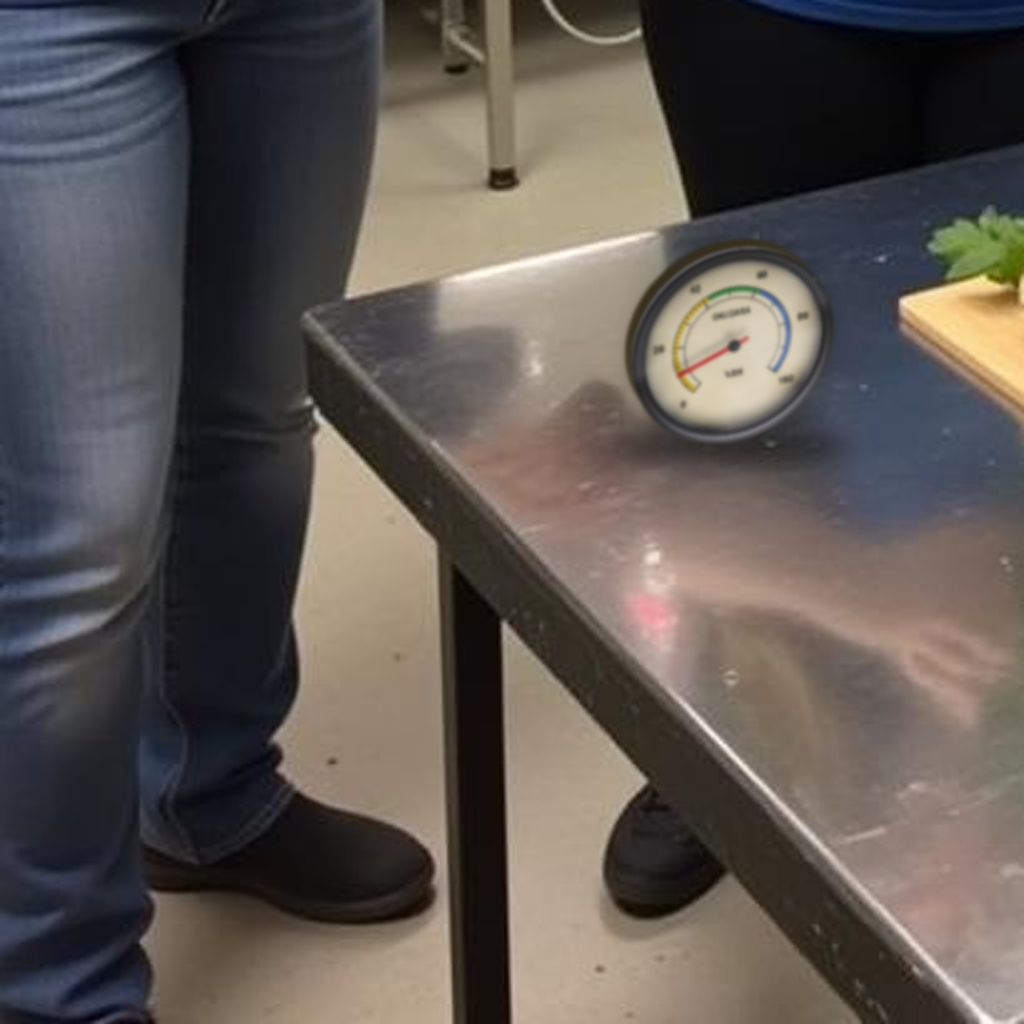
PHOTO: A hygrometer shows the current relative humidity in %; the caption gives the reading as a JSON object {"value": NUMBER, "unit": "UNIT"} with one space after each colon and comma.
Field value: {"value": 10, "unit": "%"}
